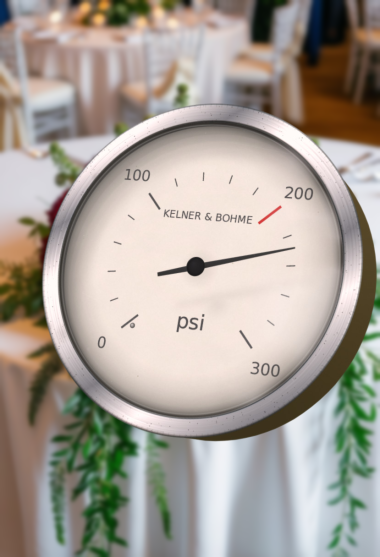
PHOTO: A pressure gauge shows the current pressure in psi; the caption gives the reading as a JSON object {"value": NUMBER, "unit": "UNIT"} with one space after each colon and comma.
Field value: {"value": 230, "unit": "psi"}
